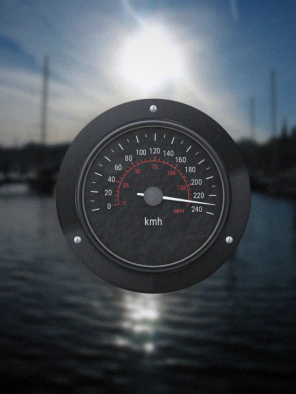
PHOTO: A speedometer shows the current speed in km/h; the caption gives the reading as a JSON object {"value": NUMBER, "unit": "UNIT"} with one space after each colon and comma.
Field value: {"value": 230, "unit": "km/h"}
